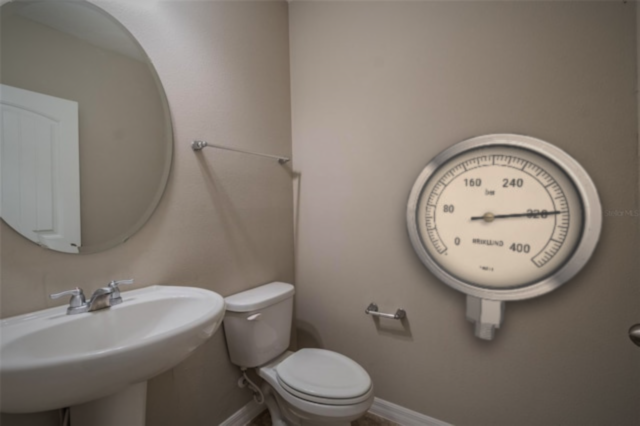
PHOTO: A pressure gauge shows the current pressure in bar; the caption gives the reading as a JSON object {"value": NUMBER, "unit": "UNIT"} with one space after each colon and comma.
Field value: {"value": 320, "unit": "bar"}
